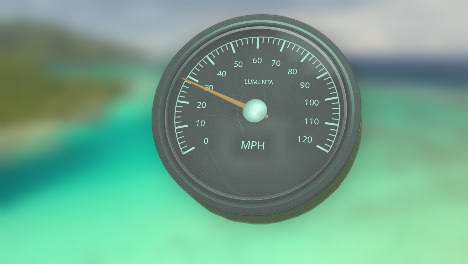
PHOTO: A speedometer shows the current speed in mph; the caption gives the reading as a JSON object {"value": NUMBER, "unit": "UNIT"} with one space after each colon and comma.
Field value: {"value": 28, "unit": "mph"}
